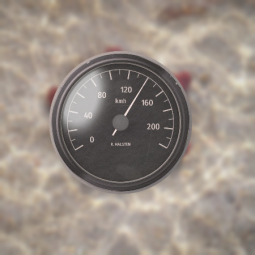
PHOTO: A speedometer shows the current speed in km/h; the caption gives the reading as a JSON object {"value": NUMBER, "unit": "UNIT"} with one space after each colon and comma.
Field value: {"value": 140, "unit": "km/h"}
